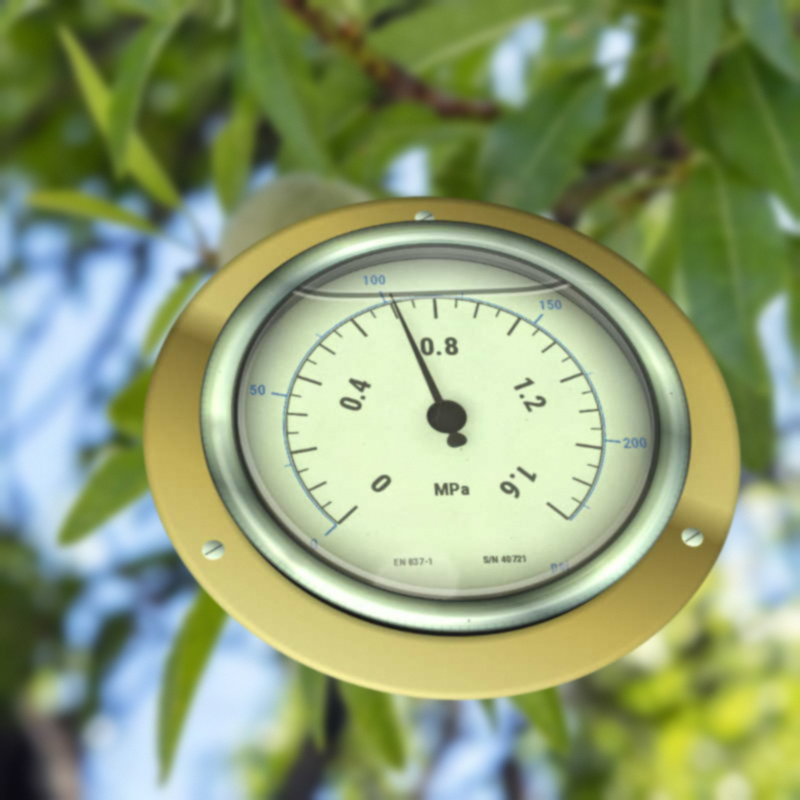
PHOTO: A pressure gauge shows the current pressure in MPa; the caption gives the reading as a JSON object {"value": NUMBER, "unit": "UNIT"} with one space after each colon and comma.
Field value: {"value": 0.7, "unit": "MPa"}
